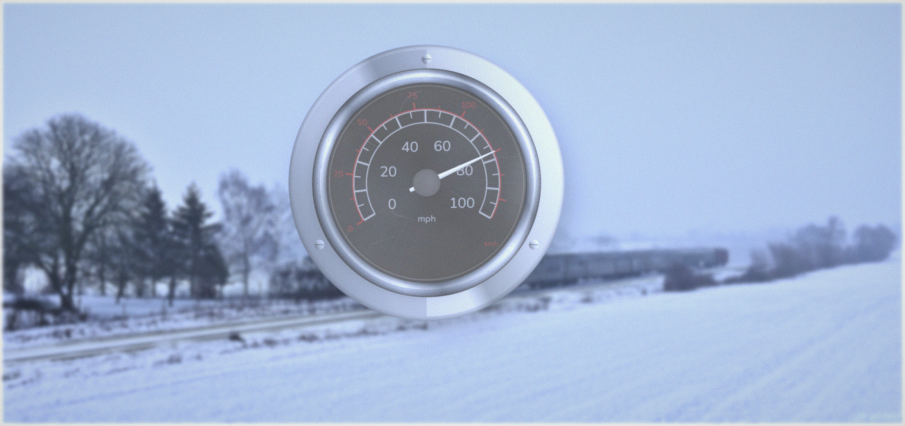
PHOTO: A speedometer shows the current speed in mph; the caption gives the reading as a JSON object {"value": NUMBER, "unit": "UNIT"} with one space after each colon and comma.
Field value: {"value": 77.5, "unit": "mph"}
